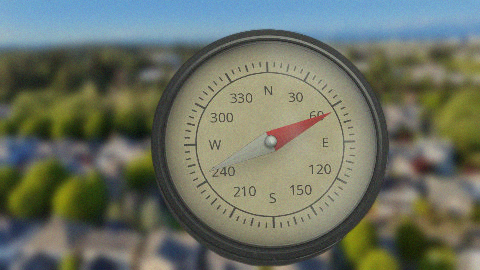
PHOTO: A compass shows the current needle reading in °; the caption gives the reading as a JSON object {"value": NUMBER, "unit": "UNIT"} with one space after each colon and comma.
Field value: {"value": 65, "unit": "°"}
